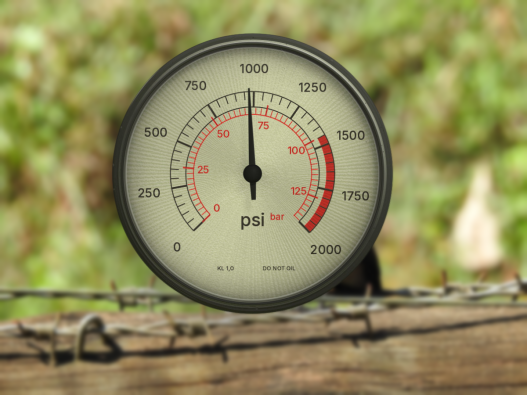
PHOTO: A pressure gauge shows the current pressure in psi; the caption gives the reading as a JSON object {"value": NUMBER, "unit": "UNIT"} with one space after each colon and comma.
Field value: {"value": 975, "unit": "psi"}
